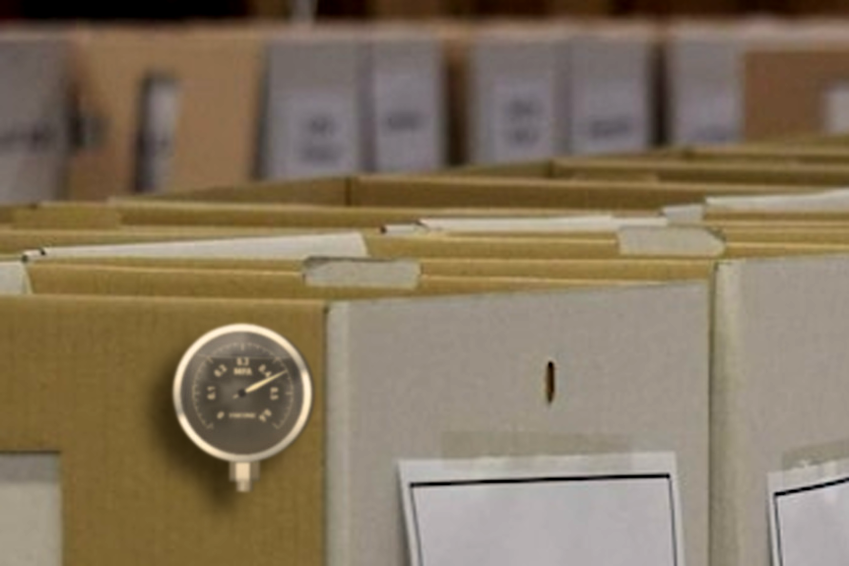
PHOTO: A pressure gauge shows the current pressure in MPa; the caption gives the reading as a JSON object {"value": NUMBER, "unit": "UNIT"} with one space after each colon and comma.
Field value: {"value": 0.44, "unit": "MPa"}
